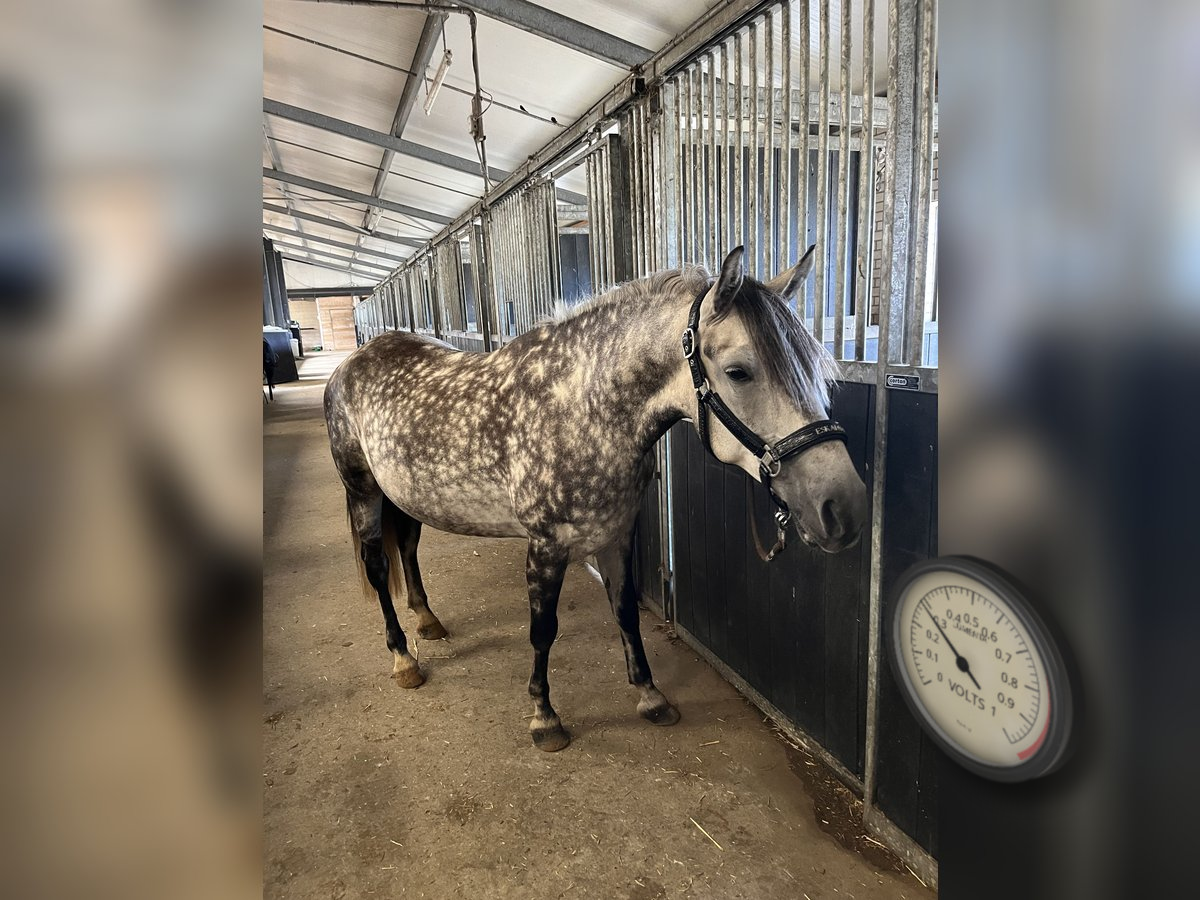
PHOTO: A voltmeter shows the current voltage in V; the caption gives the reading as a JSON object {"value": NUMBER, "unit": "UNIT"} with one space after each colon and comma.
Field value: {"value": 0.3, "unit": "V"}
